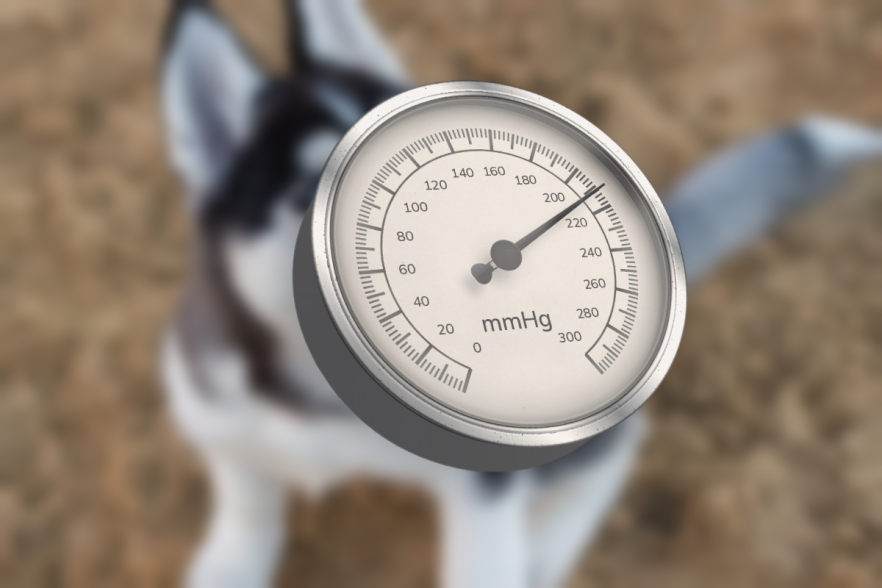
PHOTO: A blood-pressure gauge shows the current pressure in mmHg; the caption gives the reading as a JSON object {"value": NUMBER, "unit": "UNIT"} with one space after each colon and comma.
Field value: {"value": 212, "unit": "mmHg"}
